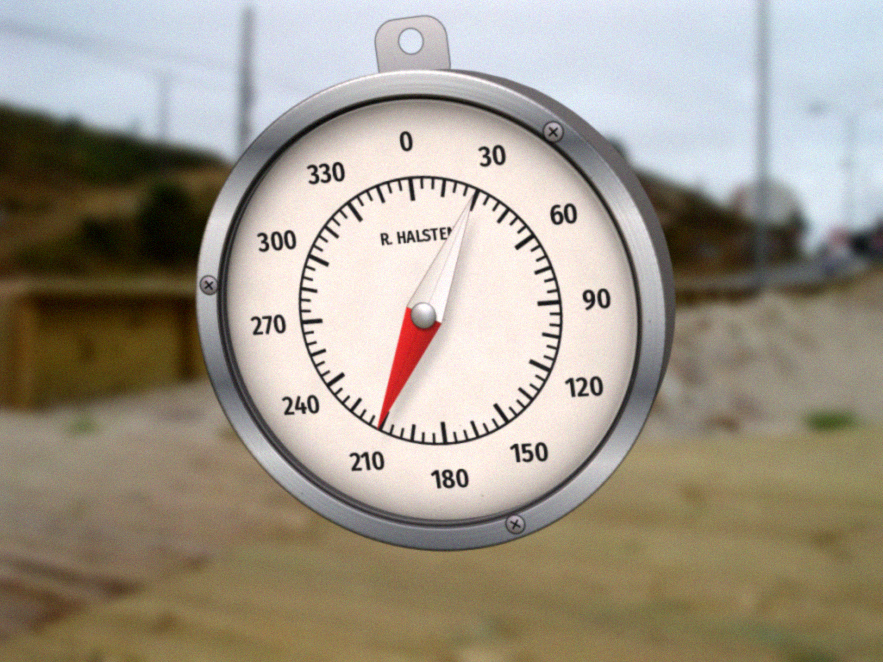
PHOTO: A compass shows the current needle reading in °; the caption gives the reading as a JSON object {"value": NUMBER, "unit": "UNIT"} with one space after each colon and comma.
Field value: {"value": 210, "unit": "°"}
